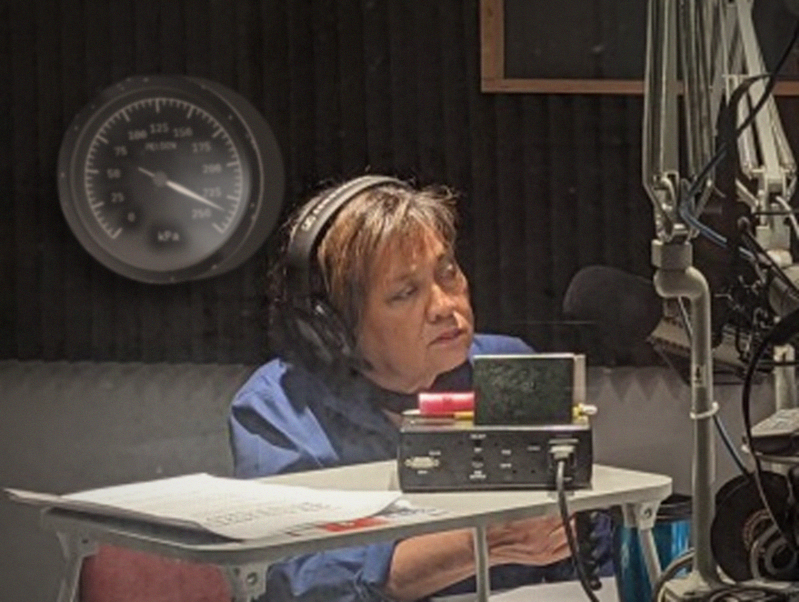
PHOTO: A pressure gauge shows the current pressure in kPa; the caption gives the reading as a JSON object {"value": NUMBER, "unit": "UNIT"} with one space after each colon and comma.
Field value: {"value": 235, "unit": "kPa"}
